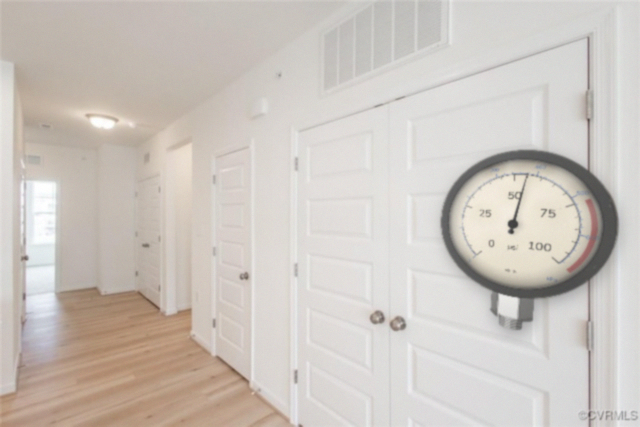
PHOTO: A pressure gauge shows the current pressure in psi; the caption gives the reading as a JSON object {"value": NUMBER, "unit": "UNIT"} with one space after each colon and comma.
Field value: {"value": 55, "unit": "psi"}
